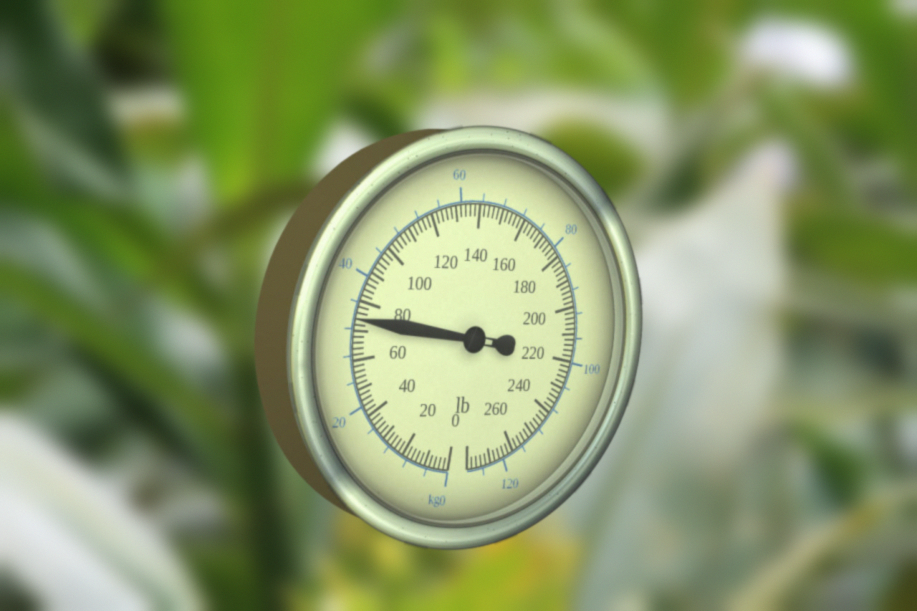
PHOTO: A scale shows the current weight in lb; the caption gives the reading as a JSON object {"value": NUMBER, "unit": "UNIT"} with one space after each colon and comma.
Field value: {"value": 74, "unit": "lb"}
